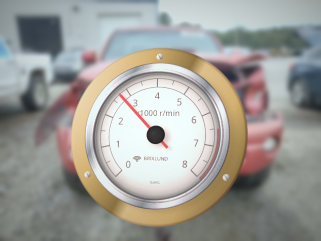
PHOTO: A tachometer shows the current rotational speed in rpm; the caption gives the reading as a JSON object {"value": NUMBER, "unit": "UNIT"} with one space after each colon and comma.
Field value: {"value": 2750, "unit": "rpm"}
